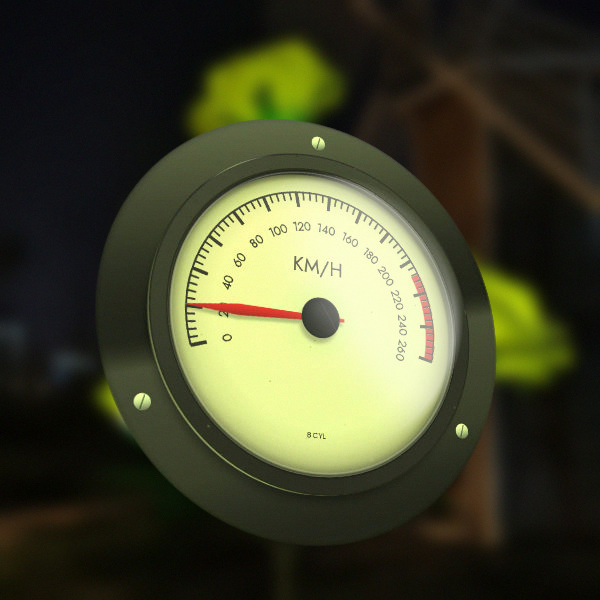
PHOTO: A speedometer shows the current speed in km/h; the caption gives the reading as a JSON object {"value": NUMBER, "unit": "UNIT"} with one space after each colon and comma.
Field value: {"value": 20, "unit": "km/h"}
